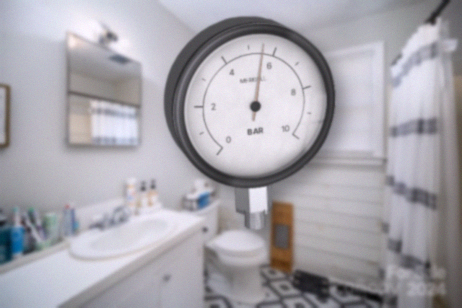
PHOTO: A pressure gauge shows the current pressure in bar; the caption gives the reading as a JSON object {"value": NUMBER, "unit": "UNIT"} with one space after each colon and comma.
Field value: {"value": 5.5, "unit": "bar"}
